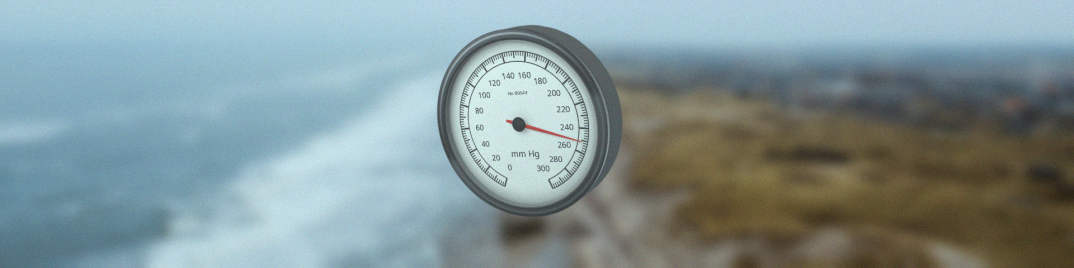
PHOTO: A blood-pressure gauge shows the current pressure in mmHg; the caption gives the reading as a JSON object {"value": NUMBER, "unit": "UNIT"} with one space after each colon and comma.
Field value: {"value": 250, "unit": "mmHg"}
